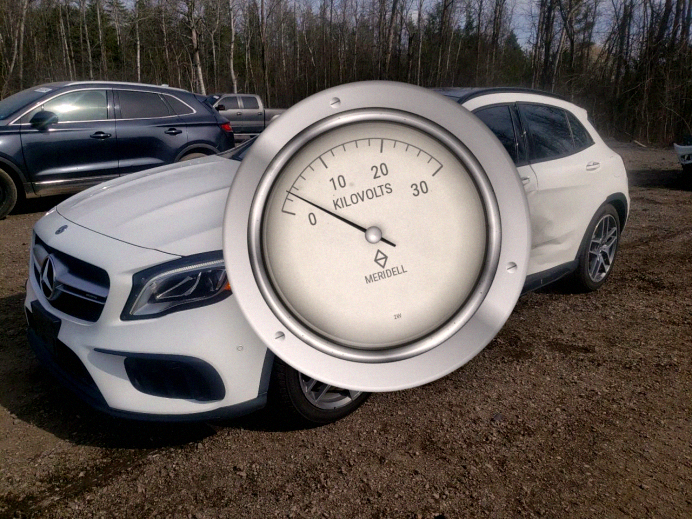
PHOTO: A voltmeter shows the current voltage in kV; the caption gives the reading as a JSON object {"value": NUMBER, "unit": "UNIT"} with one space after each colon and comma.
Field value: {"value": 3, "unit": "kV"}
